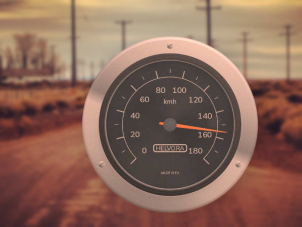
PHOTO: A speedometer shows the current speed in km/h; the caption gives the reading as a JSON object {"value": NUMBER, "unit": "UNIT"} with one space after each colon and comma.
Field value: {"value": 155, "unit": "km/h"}
